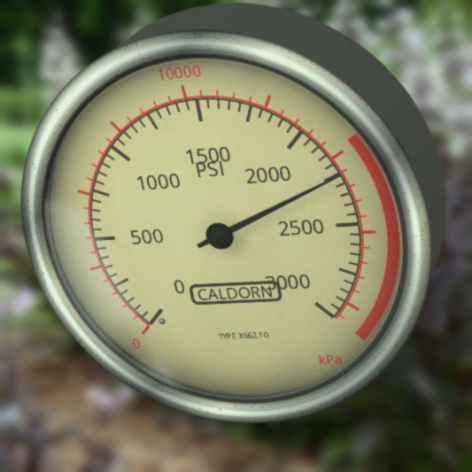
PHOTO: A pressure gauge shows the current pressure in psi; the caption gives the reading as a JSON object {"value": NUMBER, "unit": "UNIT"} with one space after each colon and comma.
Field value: {"value": 2250, "unit": "psi"}
